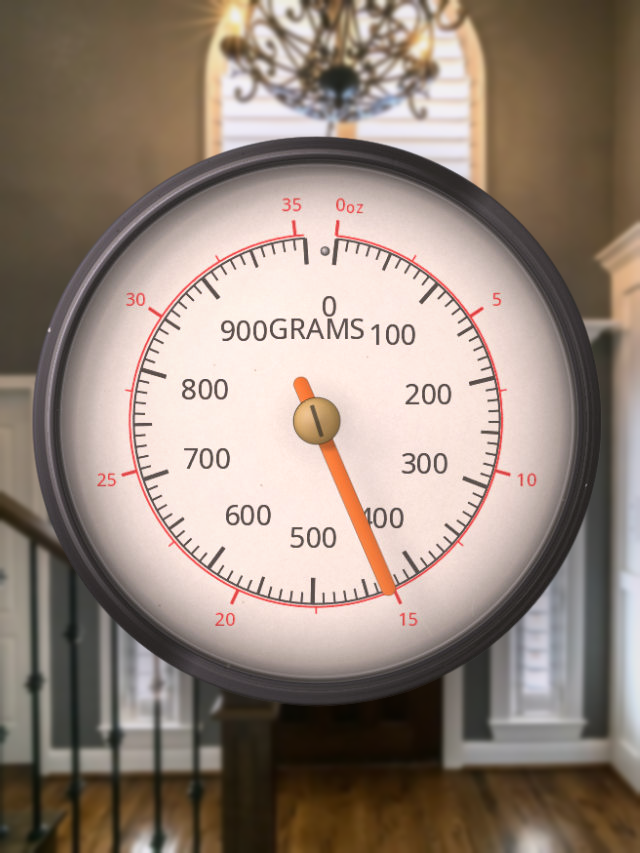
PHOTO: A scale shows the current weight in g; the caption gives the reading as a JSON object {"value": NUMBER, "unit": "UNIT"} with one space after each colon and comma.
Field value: {"value": 430, "unit": "g"}
